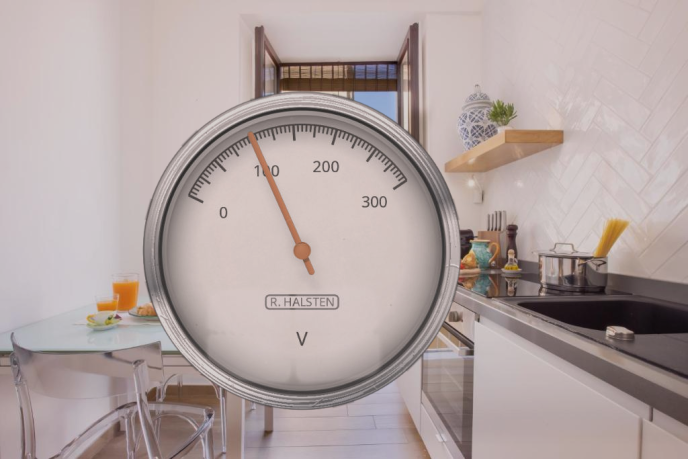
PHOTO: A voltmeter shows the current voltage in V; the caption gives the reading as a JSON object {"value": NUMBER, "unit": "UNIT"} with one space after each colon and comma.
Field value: {"value": 100, "unit": "V"}
